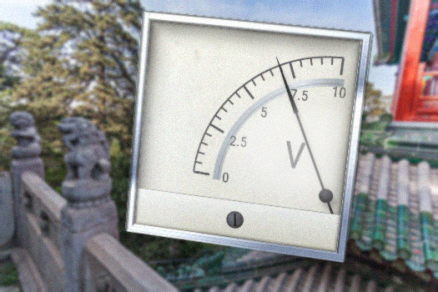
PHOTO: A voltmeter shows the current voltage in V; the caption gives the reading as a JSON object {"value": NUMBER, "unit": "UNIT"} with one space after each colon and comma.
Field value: {"value": 7, "unit": "V"}
